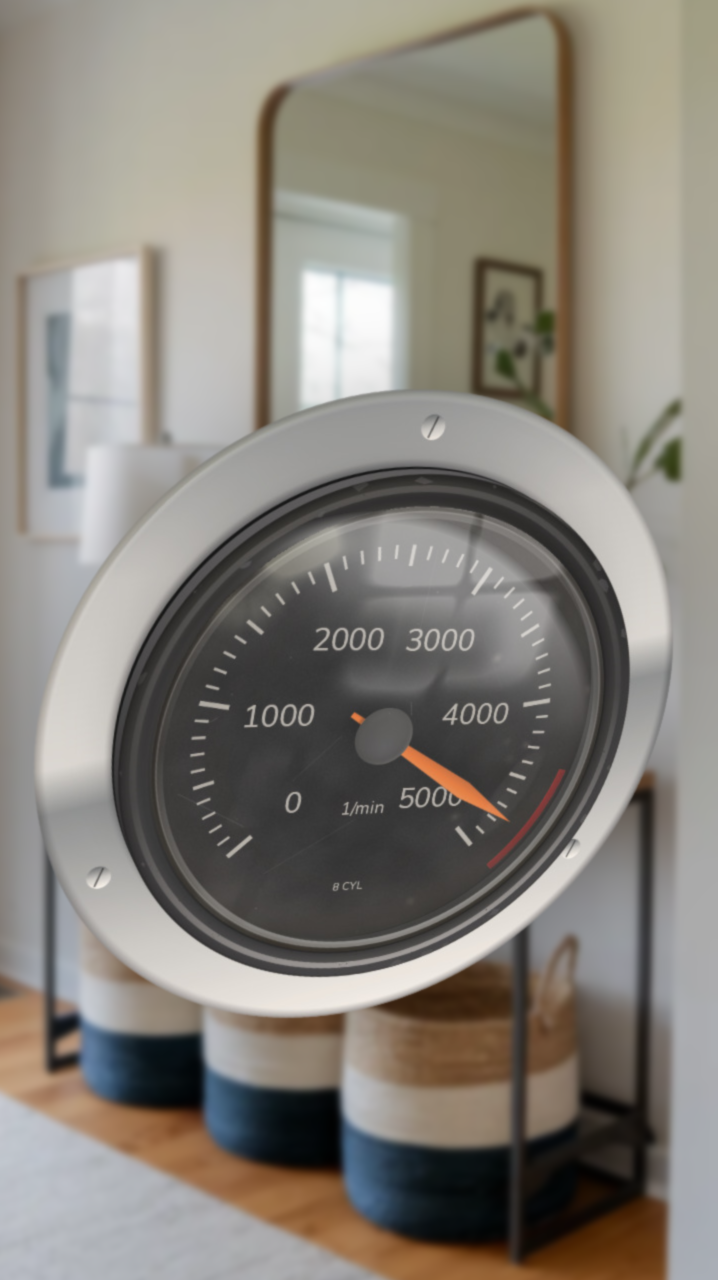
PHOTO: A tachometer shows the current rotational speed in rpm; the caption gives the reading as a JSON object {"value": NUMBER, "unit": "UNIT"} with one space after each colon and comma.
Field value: {"value": 4750, "unit": "rpm"}
